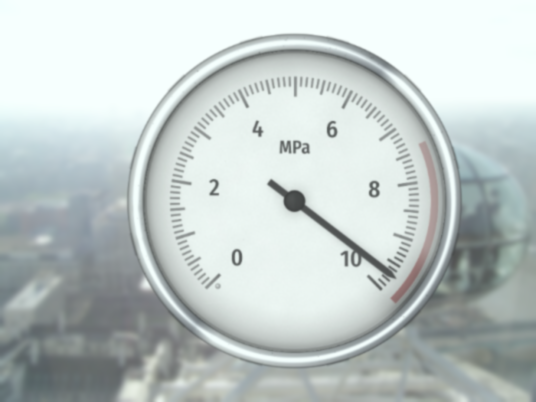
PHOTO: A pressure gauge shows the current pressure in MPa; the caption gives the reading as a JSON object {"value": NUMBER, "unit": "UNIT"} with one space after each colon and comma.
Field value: {"value": 9.7, "unit": "MPa"}
